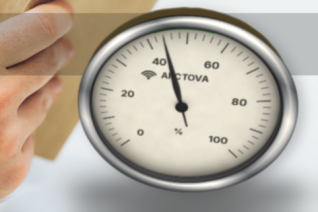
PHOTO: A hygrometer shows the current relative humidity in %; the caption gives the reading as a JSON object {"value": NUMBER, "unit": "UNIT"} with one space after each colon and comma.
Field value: {"value": 44, "unit": "%"}
